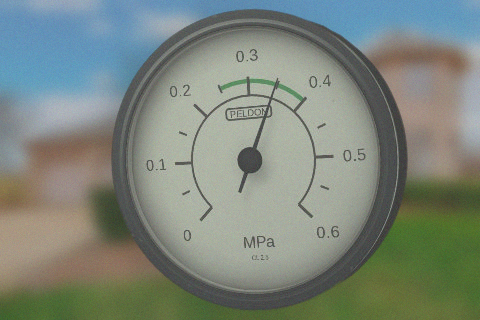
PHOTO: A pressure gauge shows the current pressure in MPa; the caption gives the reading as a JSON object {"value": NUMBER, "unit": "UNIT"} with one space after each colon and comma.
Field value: {"value": 0.35, "unit": "MPa"}
